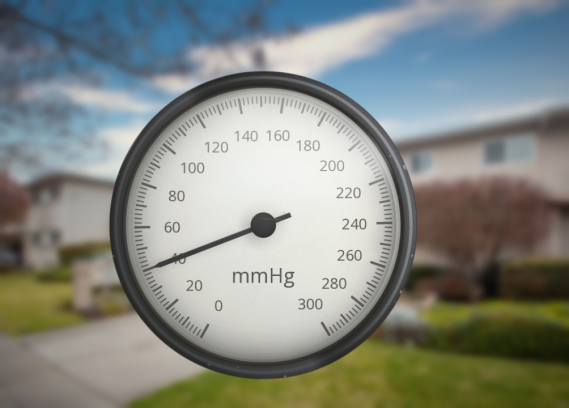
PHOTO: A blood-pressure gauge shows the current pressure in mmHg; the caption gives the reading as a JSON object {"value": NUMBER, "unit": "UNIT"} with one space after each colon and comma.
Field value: {"value": 40, "unit": "mmHg"}
